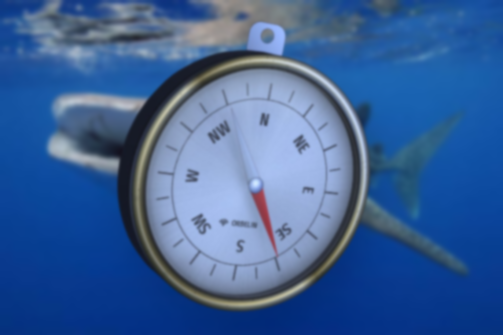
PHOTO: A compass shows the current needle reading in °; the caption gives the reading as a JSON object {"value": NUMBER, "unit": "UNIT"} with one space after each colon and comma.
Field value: {"value": 150, "unit": "°"}
